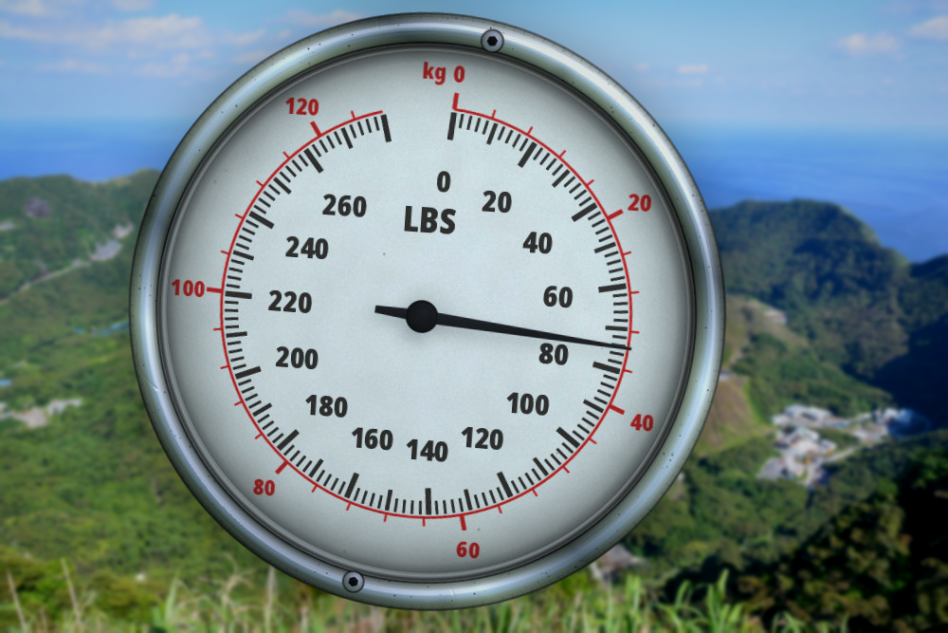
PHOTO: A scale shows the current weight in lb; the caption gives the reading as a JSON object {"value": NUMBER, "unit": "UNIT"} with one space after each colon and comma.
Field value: {"value": 74, "unit": "lb"}
